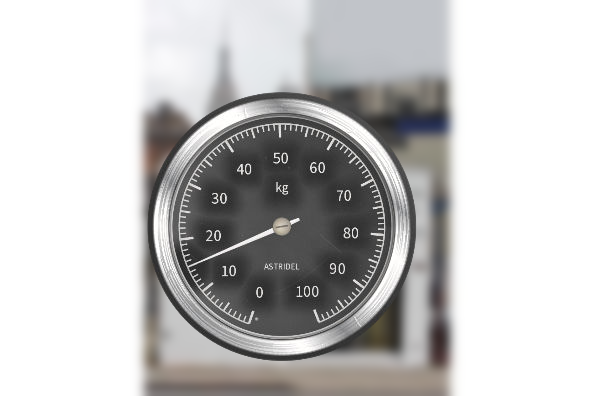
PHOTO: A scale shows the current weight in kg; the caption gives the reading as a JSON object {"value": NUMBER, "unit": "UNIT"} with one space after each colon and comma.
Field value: {"value": 15, "unit": "kg"}
